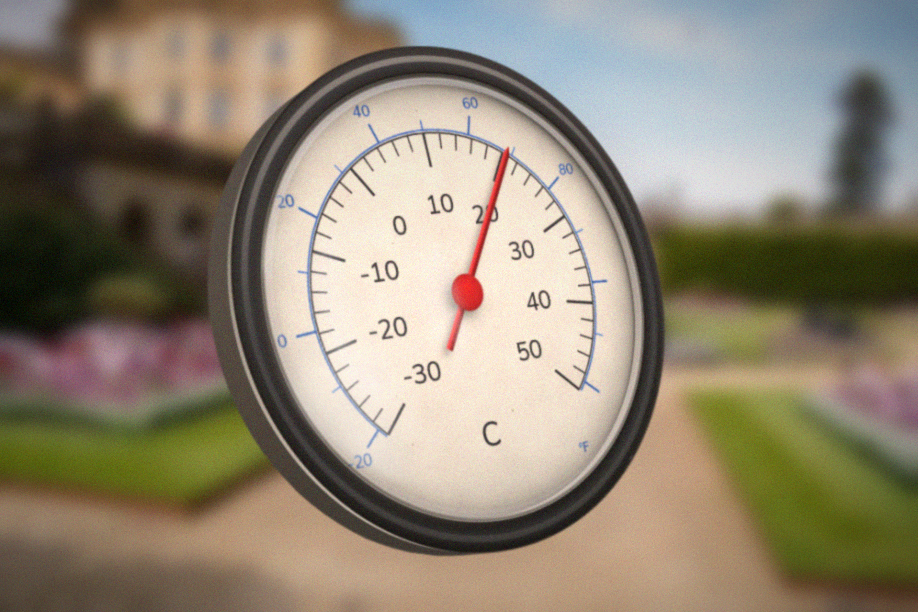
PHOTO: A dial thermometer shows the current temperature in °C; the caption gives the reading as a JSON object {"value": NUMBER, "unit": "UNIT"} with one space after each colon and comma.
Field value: {"value": 20, "unit": "°C"}
